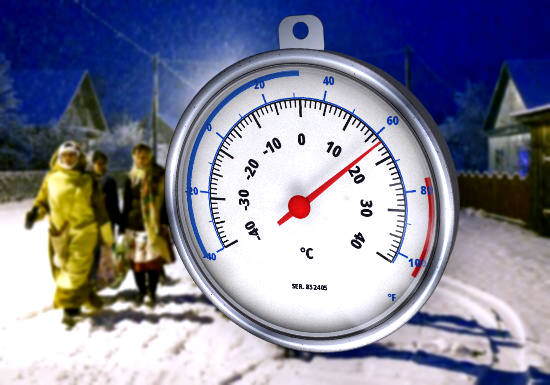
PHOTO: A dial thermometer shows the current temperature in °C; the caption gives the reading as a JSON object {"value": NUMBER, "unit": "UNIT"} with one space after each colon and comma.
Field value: {"value": 17, "unit": "°C"}
